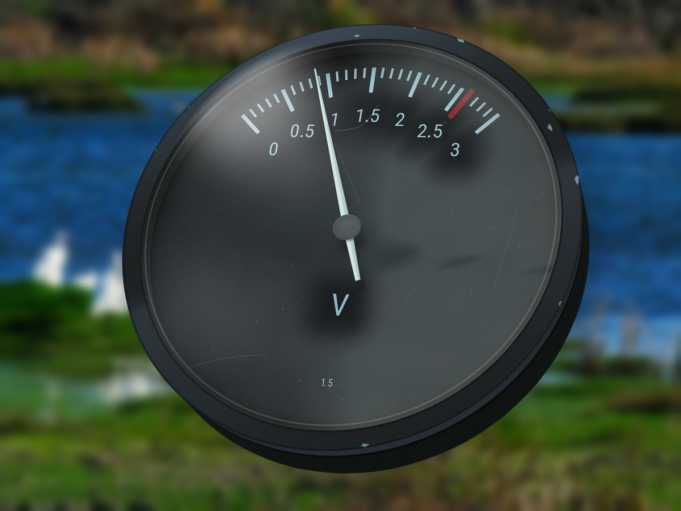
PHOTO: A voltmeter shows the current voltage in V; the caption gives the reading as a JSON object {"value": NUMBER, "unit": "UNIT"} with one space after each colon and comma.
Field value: {"value": 0.9, "unit": "V"}
